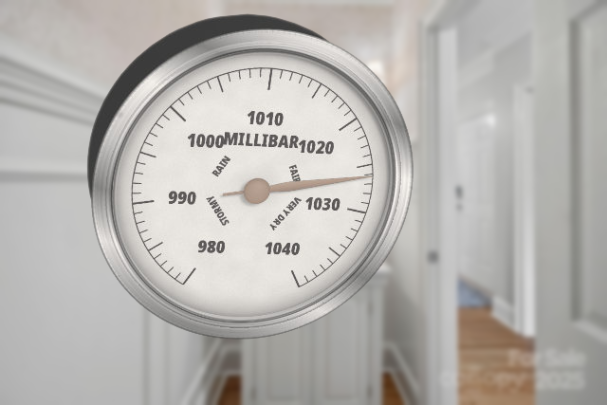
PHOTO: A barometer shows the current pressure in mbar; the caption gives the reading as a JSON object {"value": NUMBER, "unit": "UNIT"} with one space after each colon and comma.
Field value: {"value": 1026, "unit": "mbar"}
